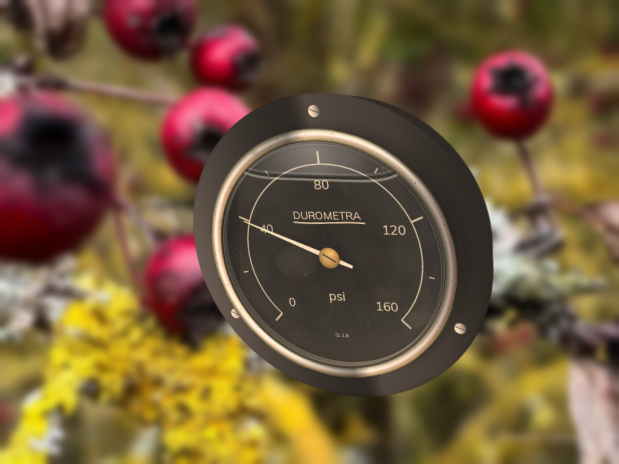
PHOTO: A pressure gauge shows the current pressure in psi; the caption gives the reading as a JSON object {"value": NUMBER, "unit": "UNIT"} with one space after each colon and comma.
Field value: {"value": 40, "unit": "psi"}
